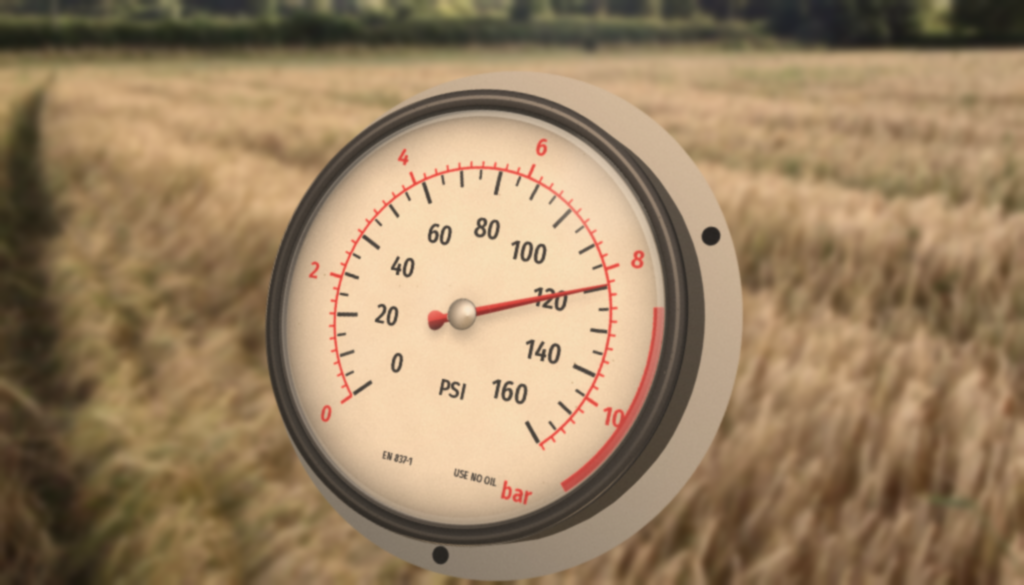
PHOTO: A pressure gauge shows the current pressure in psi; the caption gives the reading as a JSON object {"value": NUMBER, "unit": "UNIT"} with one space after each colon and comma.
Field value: {"value": 120, "unit": "psi"}
